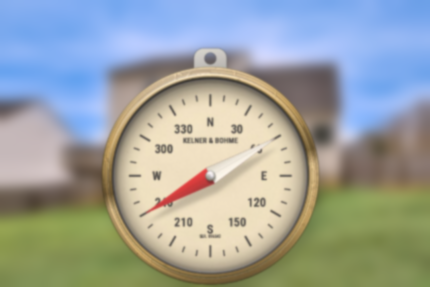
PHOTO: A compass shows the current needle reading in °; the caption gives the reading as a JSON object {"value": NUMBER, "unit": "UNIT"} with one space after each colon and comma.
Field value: {"value": 240, "unit": "°"}
